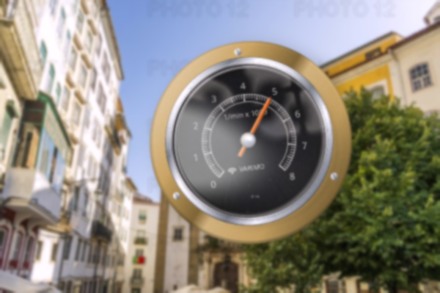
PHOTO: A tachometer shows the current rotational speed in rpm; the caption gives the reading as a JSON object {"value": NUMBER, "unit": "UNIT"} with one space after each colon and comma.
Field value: {"value": 5000, "unit": "rpm"}
